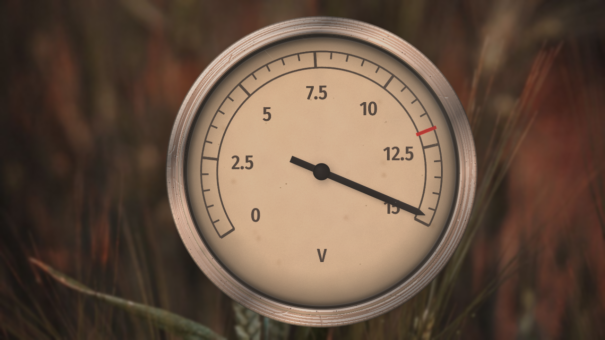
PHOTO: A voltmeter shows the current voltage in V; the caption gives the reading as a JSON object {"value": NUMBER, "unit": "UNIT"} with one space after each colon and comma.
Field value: {"value": 14.75, "unit": "V"}
